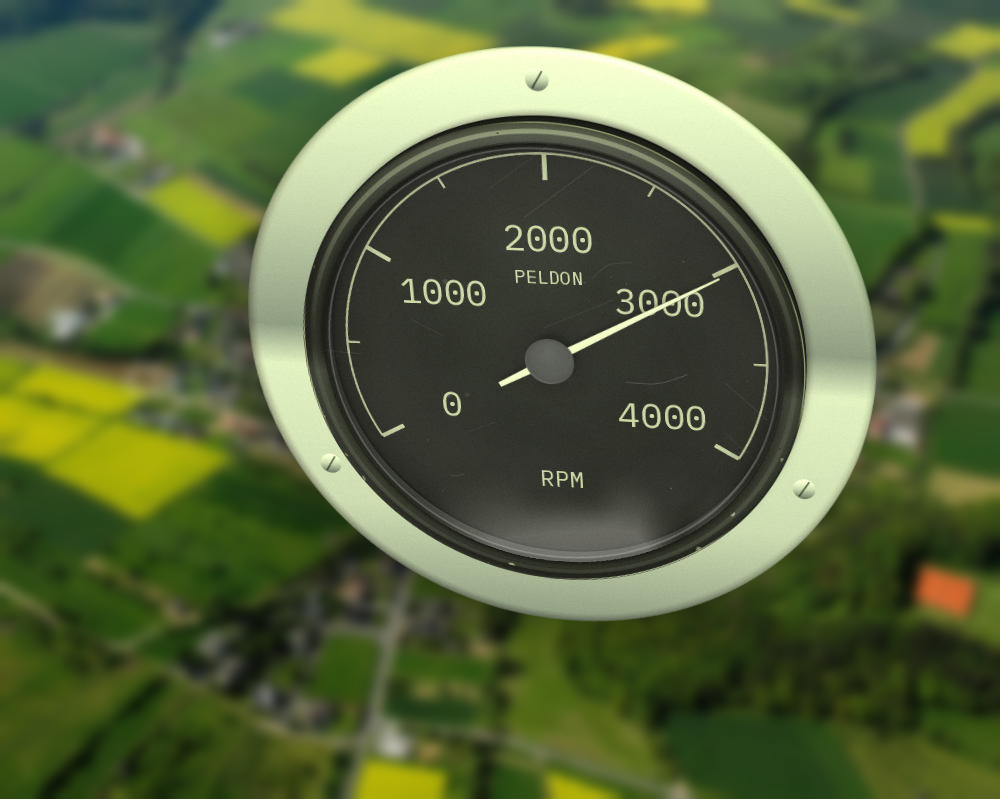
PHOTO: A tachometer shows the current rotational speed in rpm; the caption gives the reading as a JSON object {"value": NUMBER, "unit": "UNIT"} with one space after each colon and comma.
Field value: {"value": 3000, "unit": "rpm"}
